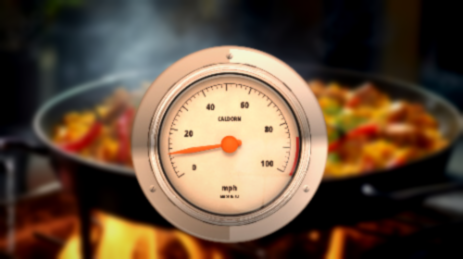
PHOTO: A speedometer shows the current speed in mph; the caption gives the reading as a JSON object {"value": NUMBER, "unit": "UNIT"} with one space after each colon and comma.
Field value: {"value": 10, "unit": "mph"}
